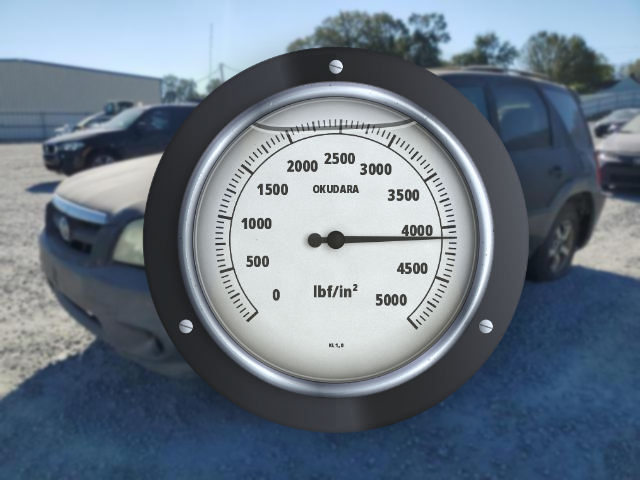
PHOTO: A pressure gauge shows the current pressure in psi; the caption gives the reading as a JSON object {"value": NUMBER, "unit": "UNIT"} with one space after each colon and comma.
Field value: {"value": 4100, "unit": "psi"}
